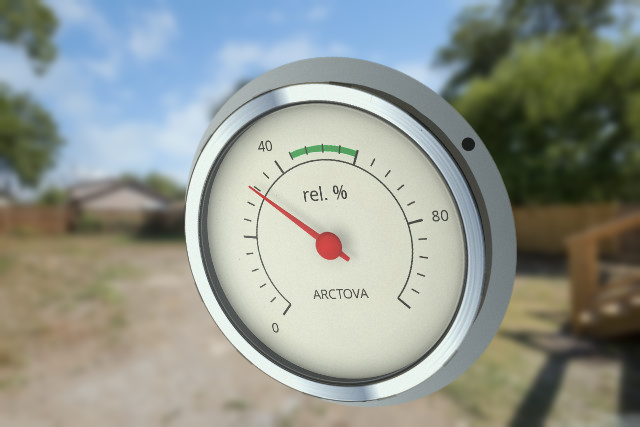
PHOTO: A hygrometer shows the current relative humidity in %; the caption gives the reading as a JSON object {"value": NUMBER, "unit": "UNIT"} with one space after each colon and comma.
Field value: {"value": 32, "unit": "%"}
